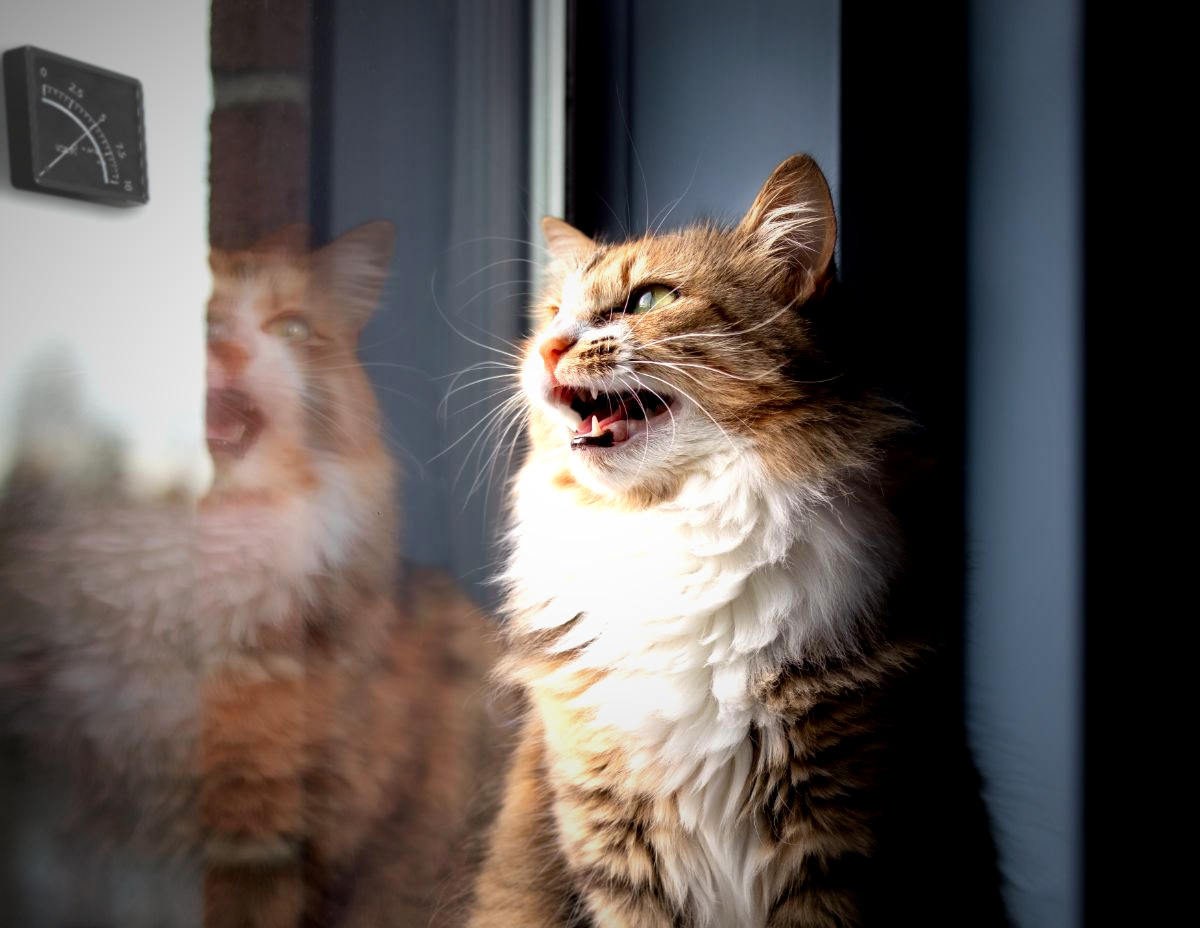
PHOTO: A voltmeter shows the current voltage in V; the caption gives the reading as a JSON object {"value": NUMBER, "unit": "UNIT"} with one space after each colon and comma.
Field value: {"value": 5, "unit": "V"}
